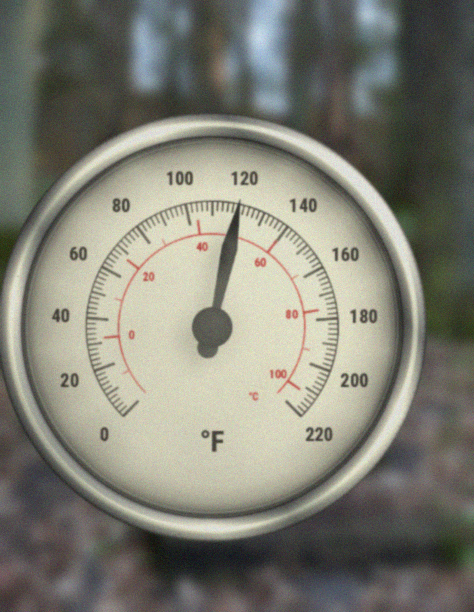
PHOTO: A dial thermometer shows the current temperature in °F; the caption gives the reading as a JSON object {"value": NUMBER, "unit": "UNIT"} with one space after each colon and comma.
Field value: {"value": 120, "unit": "°F"}
